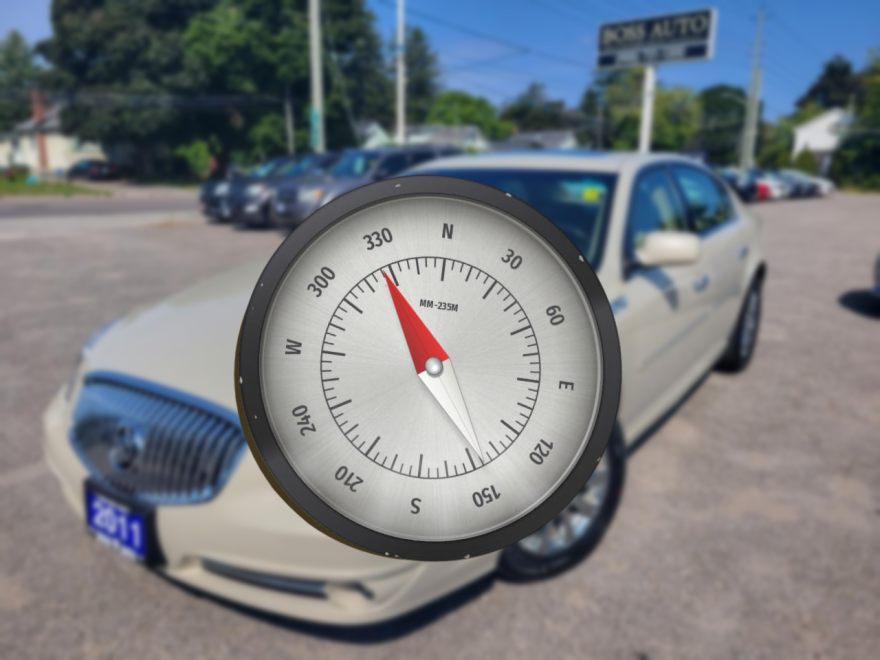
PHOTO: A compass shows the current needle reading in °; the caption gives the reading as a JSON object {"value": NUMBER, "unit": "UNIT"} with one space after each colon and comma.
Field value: {"value": 325, "unit": "°"}
